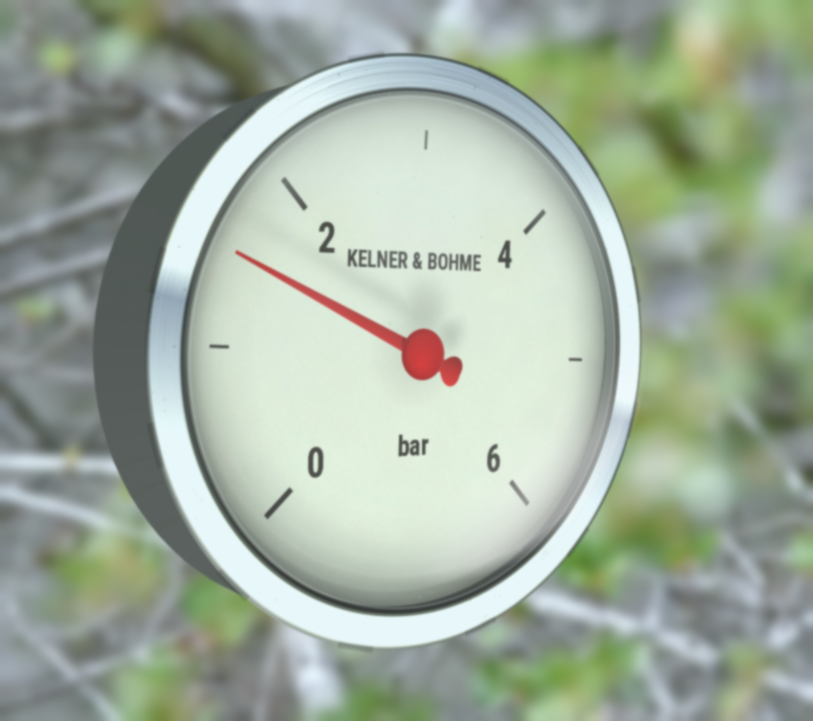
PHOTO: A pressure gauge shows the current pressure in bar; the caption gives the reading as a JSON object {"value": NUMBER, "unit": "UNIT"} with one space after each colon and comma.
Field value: {"value": 1.5, "unit": "bar"}
